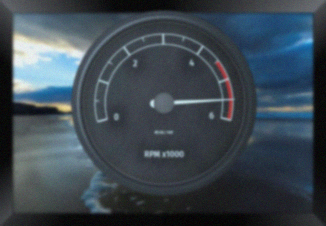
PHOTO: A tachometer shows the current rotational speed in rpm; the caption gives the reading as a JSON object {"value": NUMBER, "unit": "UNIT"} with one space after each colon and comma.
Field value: {"value": 5500, "unit": "rpm"}
